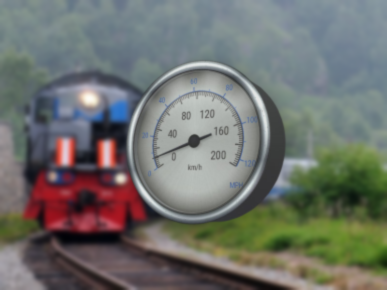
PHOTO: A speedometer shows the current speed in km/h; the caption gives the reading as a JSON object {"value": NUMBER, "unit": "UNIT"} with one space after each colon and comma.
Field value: {"value": 10, "unit": "km/h"}
